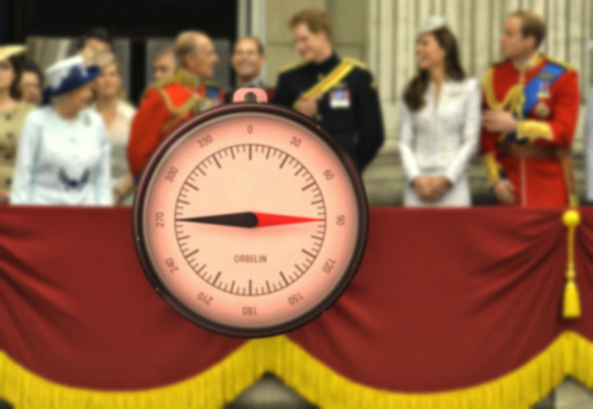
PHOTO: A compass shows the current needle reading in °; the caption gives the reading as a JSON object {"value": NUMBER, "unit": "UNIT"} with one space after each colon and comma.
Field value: {"value": 90, "unit": "°"}
